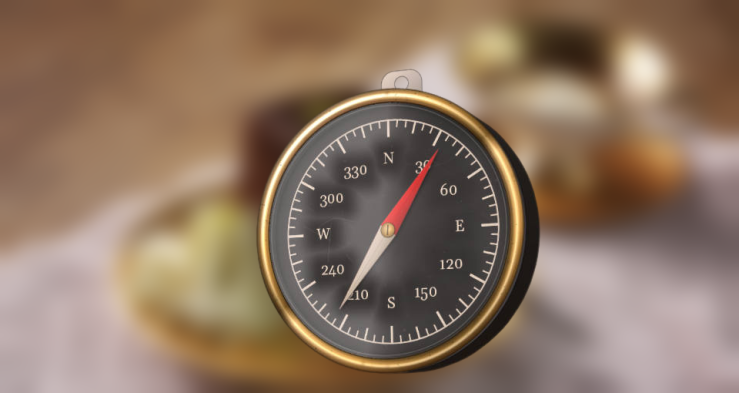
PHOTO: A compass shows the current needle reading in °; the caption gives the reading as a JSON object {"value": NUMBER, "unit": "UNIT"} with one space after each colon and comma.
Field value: {"value": 35, "unit": "°"}
